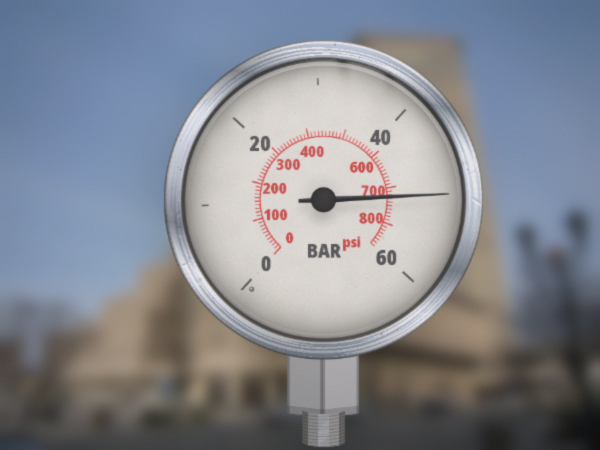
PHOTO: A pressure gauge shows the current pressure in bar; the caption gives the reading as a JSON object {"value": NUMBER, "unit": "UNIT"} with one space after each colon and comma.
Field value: {"value": 50, "unit": "bar"}
